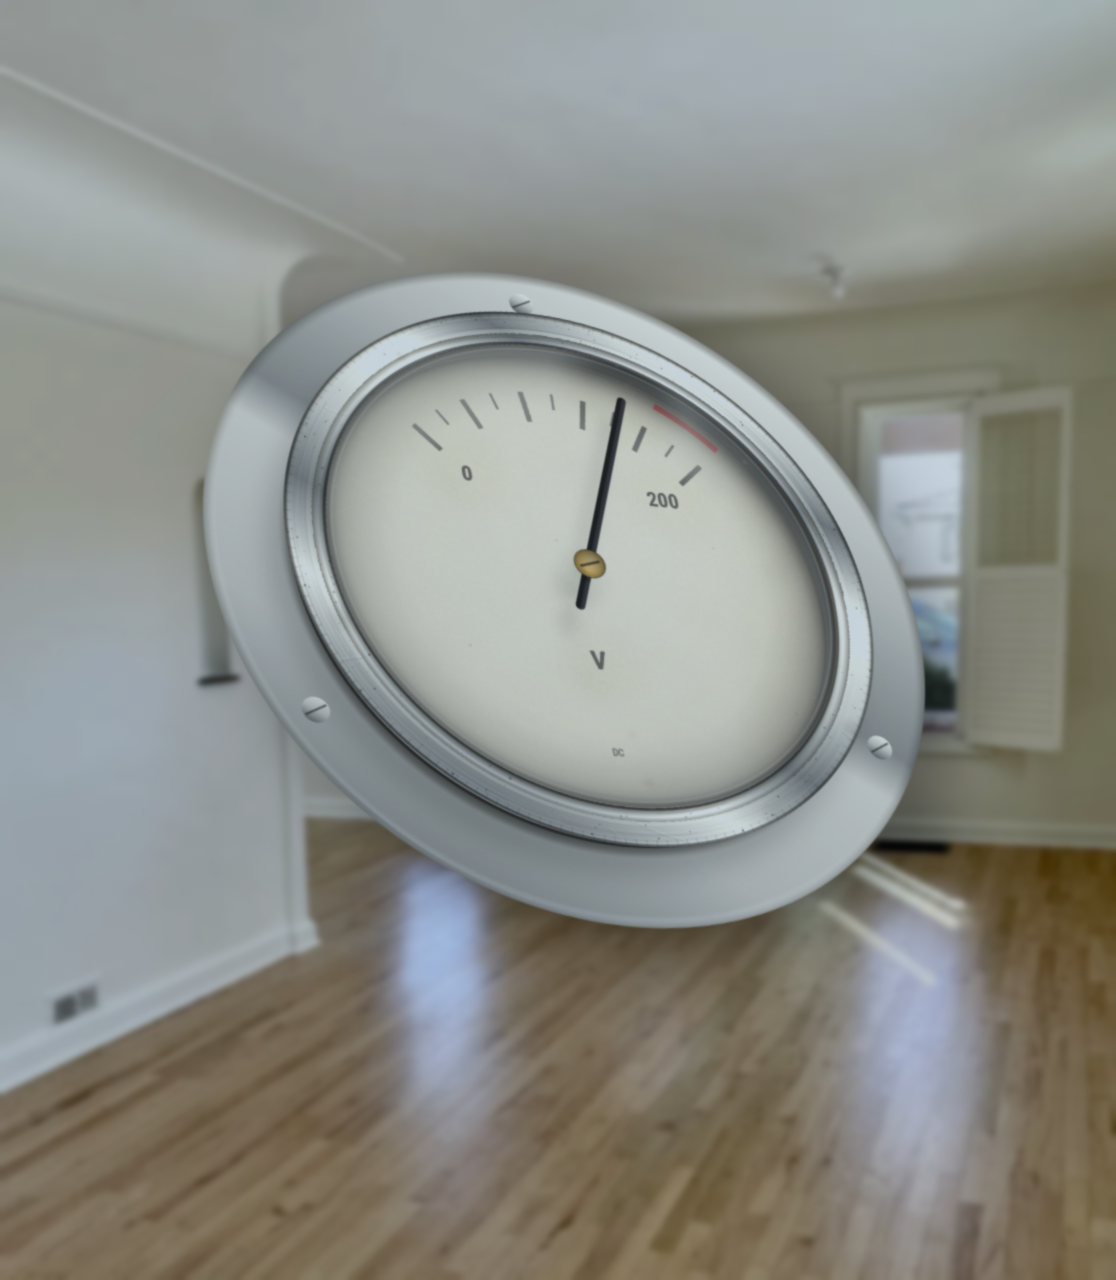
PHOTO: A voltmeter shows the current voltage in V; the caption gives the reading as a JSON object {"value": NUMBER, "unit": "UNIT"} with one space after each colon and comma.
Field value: {"value": 140, "unit": "V"}
